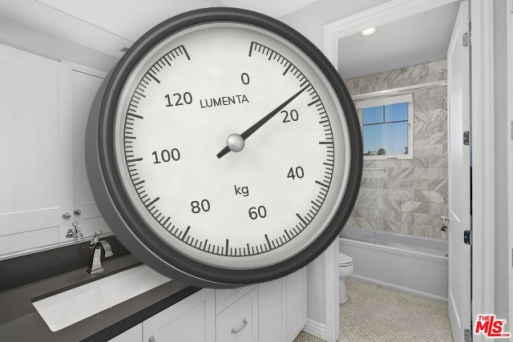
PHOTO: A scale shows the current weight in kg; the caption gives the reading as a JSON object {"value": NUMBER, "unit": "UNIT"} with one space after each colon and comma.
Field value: {"value": 16, "unit": "kg"}
